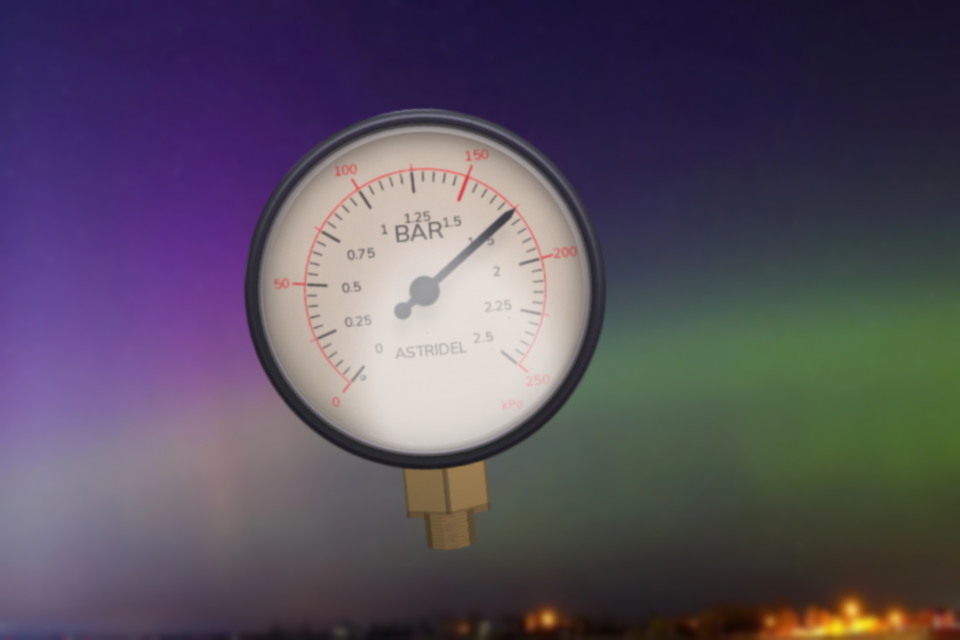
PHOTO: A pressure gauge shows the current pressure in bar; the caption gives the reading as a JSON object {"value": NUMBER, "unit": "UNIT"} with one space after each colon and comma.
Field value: {"value": 1.75, "unit": "bar"}
